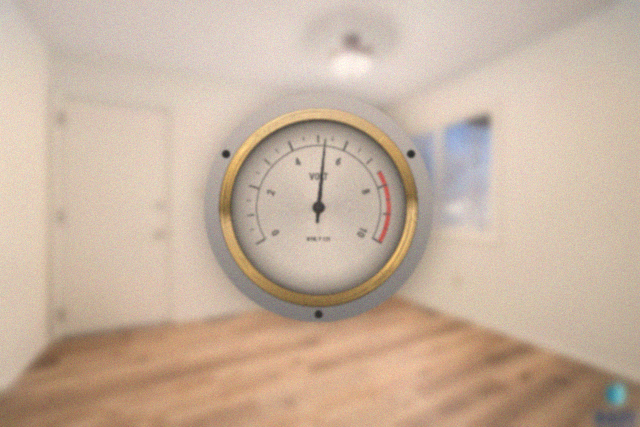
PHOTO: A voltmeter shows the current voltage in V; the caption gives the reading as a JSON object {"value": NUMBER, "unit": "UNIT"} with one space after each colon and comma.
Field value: {"value": 5.25, "unit": "V"}
